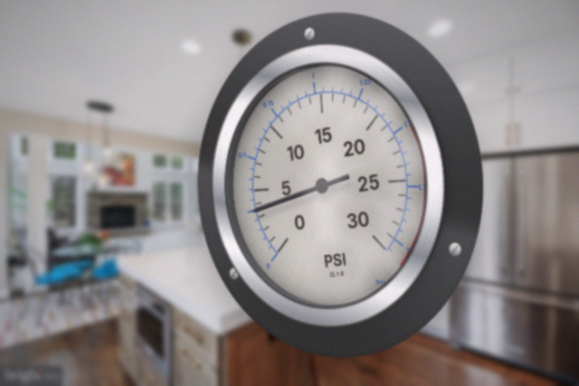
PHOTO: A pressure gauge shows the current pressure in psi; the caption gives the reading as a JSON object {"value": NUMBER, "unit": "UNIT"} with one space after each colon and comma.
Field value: {"value": 3.5, "unit": "psi"}
